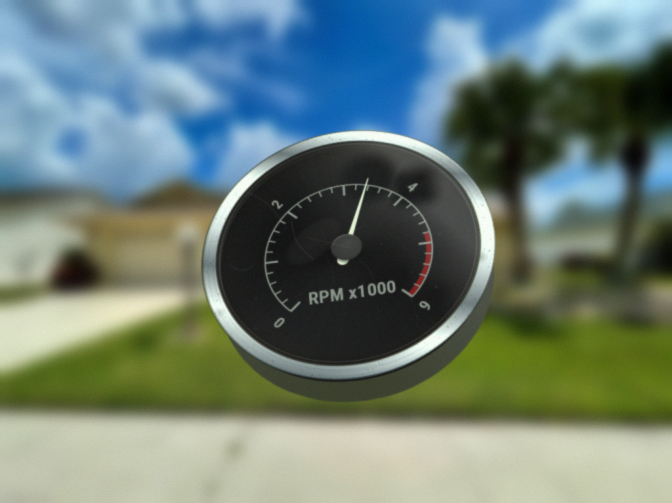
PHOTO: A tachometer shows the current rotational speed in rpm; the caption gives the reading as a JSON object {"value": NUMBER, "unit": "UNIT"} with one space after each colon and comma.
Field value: {"value": 3400, "unit": "rpm"}
